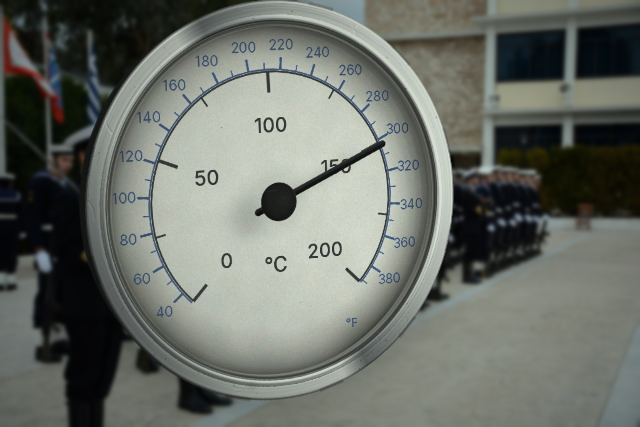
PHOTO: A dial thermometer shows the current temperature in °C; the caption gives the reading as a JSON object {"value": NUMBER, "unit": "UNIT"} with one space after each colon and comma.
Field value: {"value": 150, "unit": "°C"}
